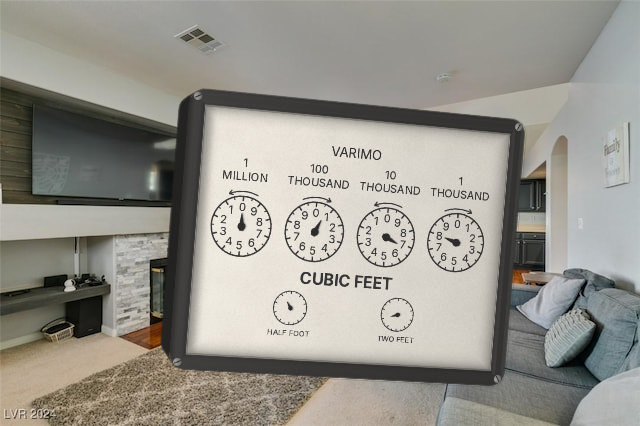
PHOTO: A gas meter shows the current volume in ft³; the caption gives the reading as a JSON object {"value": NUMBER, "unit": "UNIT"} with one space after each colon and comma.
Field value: {"value": 6800, "unit": "ft³"}
